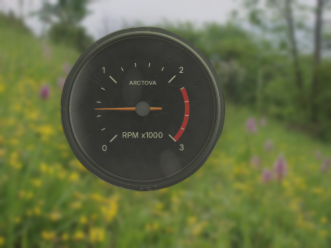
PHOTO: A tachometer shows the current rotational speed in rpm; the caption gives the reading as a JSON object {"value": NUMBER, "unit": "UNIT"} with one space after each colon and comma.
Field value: {"value": 500, "unit": "rpm"}
